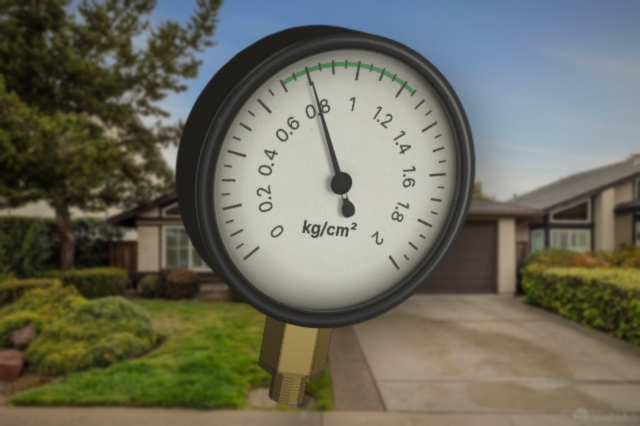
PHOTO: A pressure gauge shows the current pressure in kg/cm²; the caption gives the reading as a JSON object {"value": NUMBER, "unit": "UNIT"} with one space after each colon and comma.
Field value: {"value": 0.8, "unit": "kg/cm²"}
